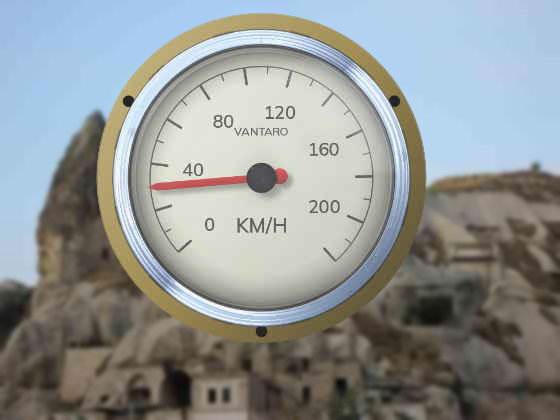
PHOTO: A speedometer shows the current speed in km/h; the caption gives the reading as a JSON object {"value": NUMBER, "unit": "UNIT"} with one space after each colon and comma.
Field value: {"value": 30, "unit": "km/h"}
